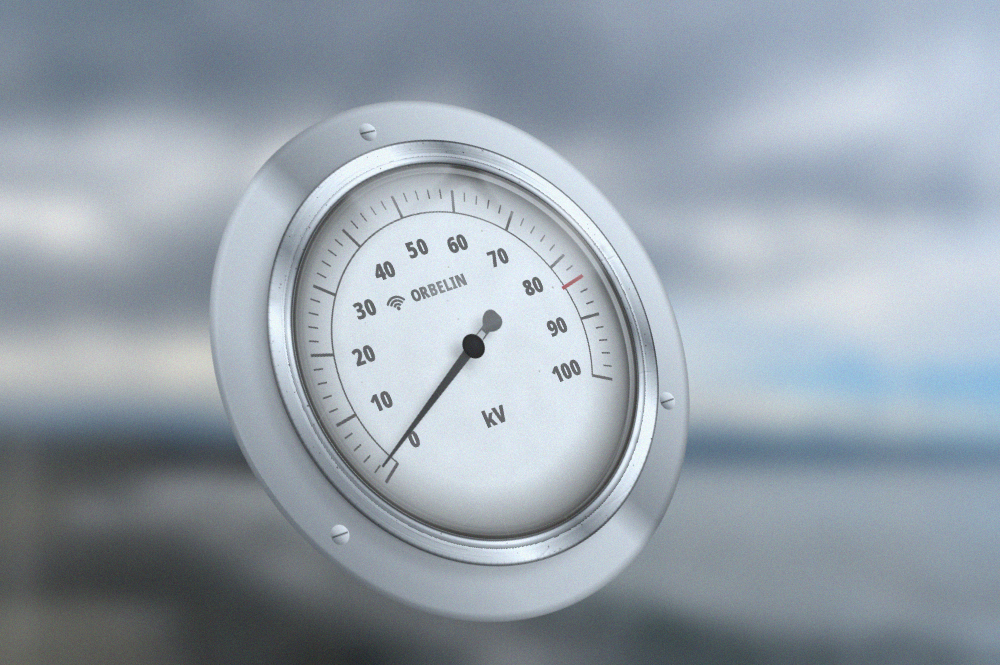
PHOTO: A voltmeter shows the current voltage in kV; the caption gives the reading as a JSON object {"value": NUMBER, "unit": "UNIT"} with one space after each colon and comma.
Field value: {"value": 2, "unit": "kV"}
